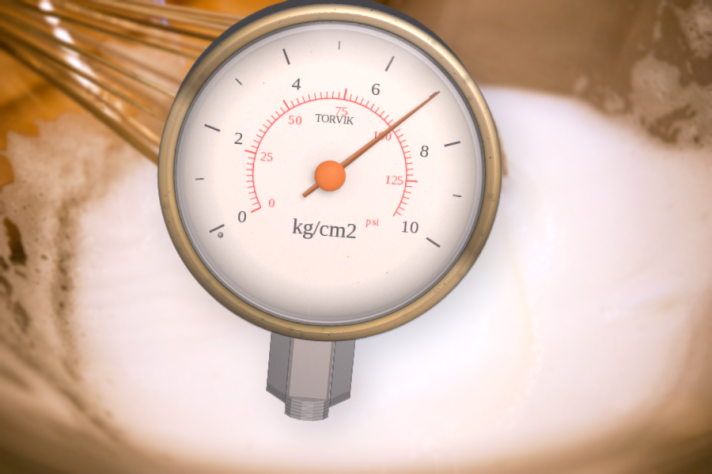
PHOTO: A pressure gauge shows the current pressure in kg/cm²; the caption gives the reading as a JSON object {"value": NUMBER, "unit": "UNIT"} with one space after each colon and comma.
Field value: {"value": 7, "unit": "kg/cm²"}
